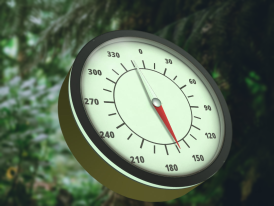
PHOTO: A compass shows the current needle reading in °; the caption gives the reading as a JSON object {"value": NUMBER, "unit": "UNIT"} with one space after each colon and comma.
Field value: {"value": 165, "unit": "°"}
